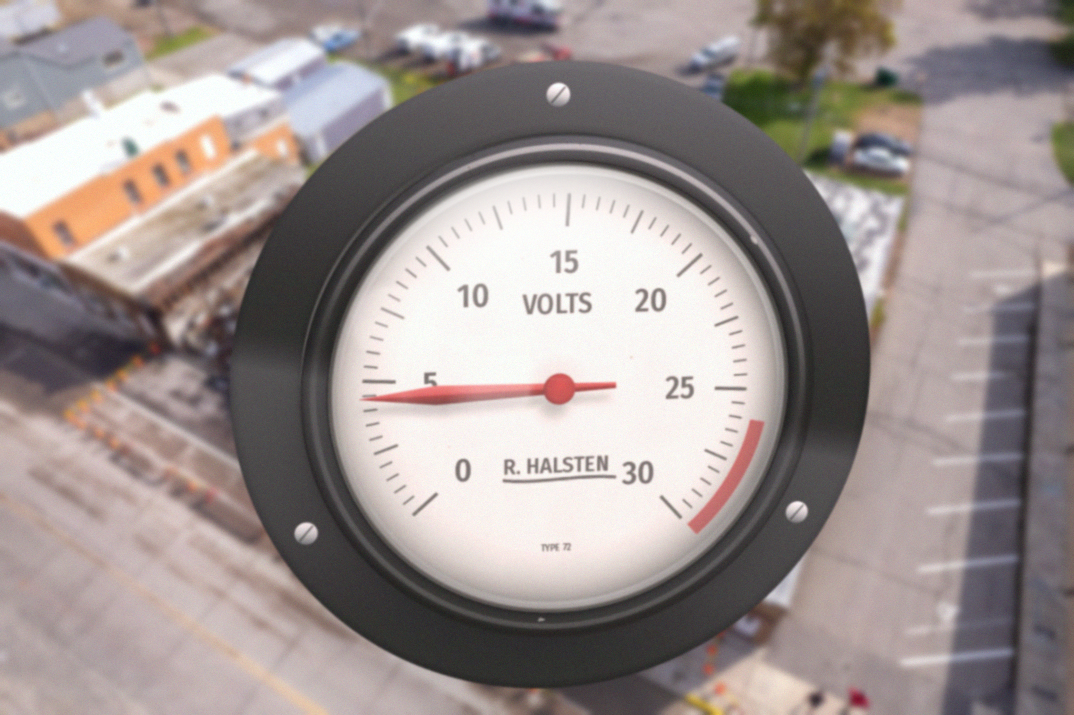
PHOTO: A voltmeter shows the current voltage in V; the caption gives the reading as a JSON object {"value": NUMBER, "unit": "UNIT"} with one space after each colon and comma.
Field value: {"value": 4.5, "unit": "V"}
